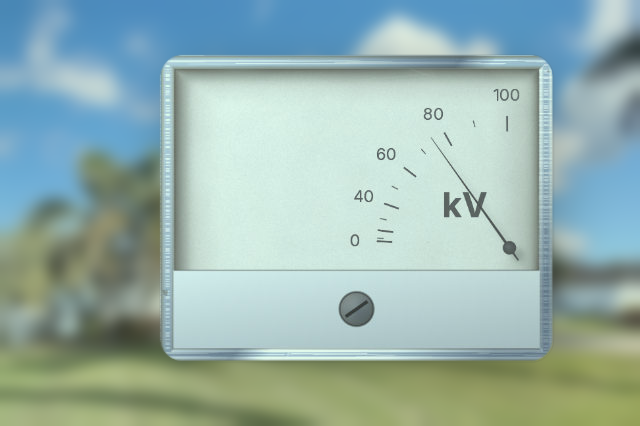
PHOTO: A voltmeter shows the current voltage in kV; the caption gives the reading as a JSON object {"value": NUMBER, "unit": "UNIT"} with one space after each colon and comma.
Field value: {"value": 75, "unit": "kV"}
